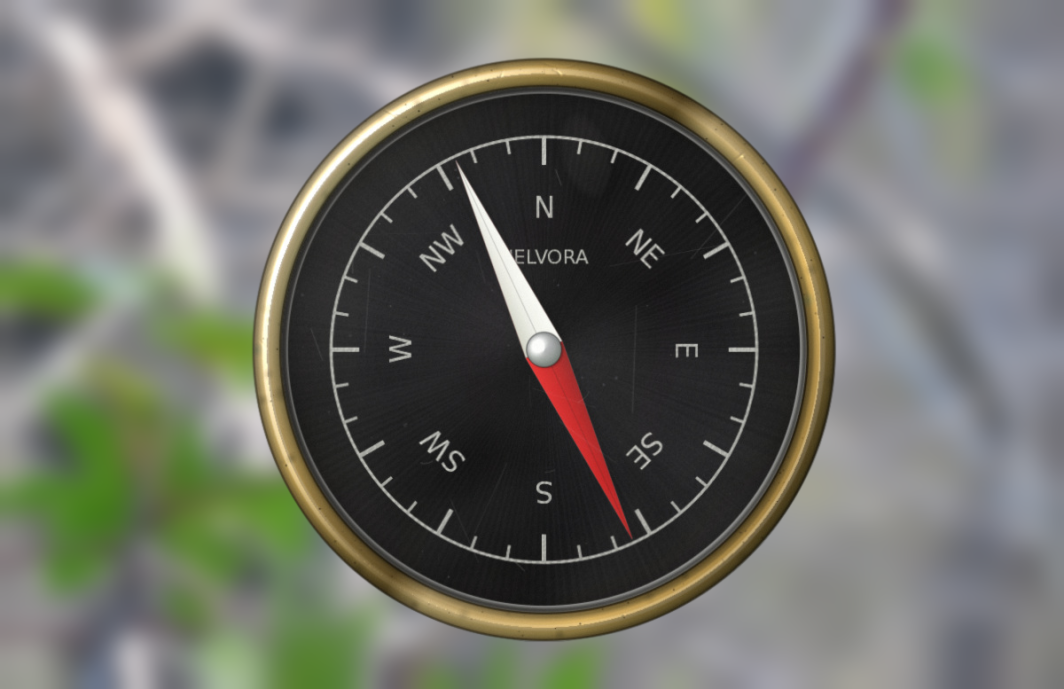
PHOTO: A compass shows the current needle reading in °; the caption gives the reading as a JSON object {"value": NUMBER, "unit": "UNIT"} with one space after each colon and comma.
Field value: {"value": 155, "unit": "°"}
